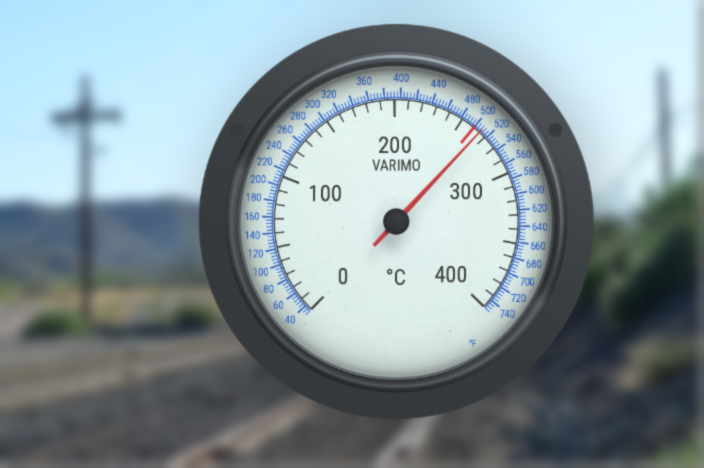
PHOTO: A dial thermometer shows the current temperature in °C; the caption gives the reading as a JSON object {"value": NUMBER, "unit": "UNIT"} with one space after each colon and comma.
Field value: {"value": 265, "unit": "°C"}
